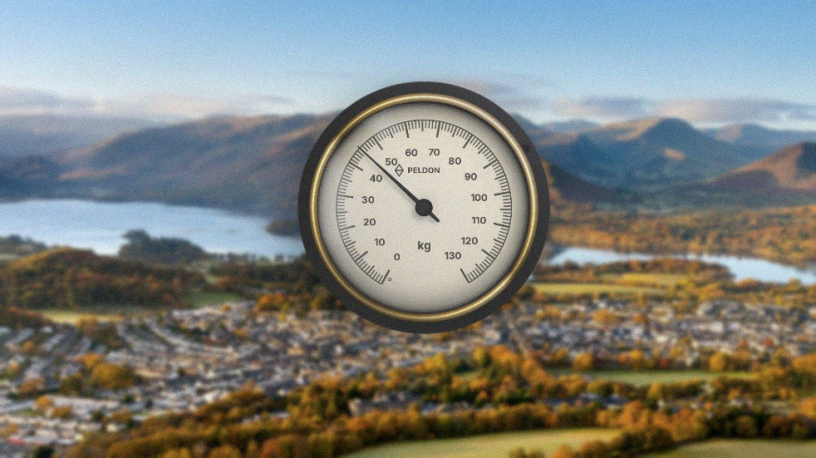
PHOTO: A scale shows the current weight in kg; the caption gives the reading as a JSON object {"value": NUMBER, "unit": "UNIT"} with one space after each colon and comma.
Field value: {"value": 45, "unit": "kg"}
